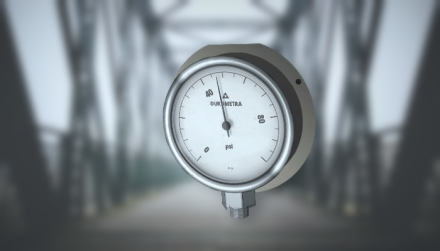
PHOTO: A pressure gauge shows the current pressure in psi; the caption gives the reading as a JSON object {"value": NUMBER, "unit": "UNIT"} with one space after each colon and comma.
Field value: {"value": 47.5, "unit": "psi"}
